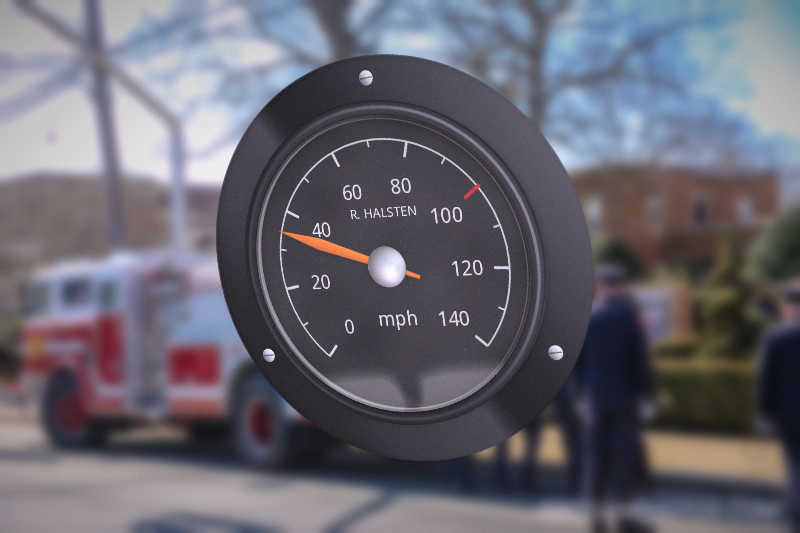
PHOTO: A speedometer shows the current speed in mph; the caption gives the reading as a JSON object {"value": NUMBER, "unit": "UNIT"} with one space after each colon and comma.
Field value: {"value": 35, "unit": "mph"}
